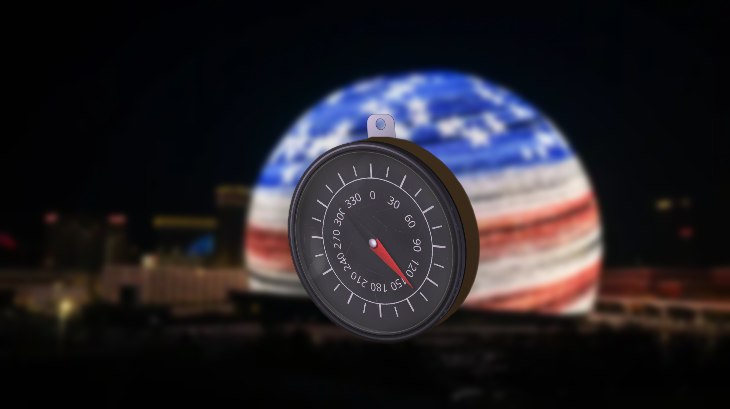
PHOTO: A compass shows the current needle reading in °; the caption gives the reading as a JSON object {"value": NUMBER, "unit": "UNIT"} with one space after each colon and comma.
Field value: {"value": 135, "unit": "°"}
